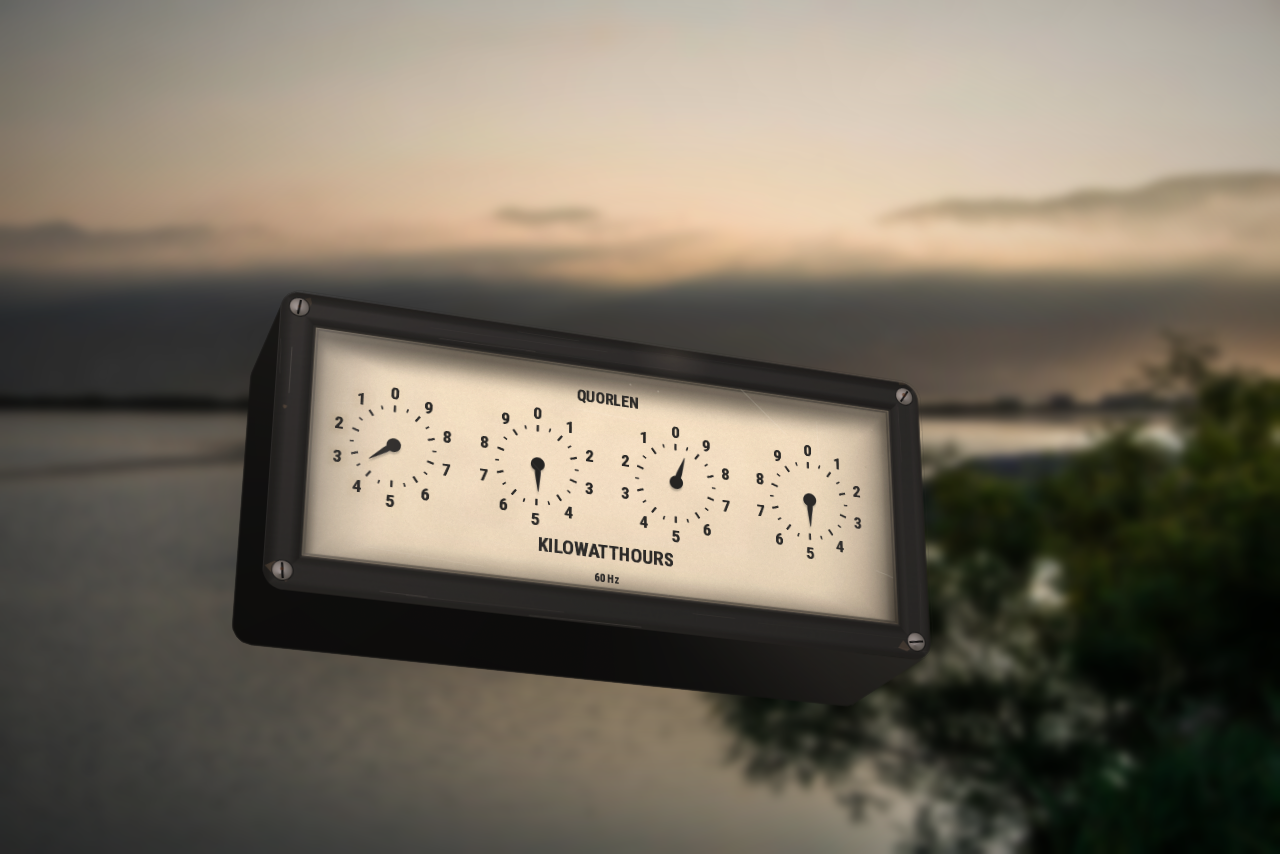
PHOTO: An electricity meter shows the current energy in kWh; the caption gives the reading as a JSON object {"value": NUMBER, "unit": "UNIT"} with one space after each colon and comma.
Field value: {"value": 3495, "unit": "kWh"}
